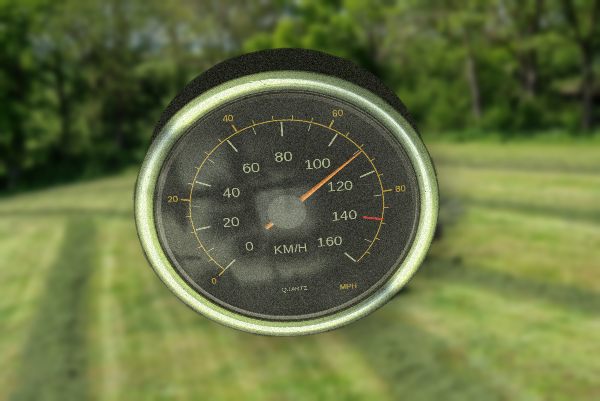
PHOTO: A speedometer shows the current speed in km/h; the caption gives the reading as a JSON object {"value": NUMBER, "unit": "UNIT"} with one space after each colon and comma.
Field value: {"value": 110, "unit": "km/h"}
